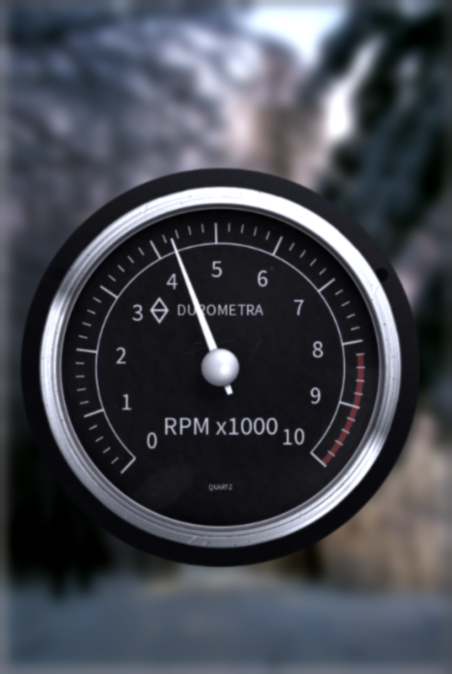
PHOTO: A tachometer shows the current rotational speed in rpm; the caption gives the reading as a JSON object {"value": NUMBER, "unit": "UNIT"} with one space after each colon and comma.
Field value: {"value": 4300, "unit": "rpm"}
